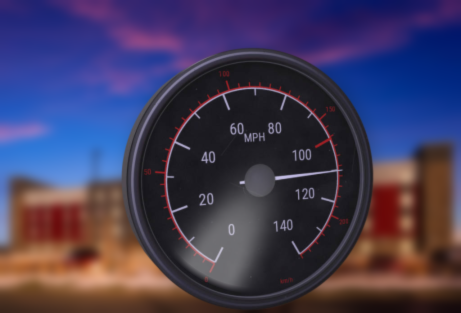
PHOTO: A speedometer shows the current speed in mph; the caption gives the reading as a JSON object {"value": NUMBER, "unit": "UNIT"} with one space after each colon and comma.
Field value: {"value": 110, "unit": "mph"}
